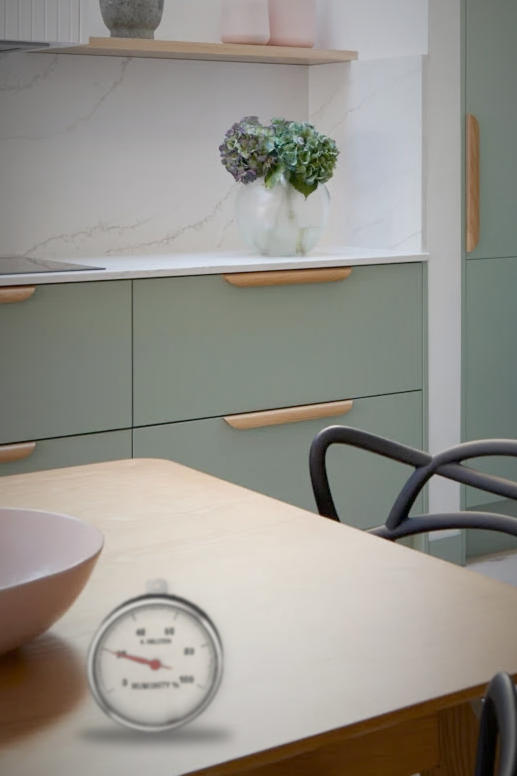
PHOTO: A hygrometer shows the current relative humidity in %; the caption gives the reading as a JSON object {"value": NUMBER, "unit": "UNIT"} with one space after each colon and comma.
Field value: {"value": 20, "unit": "%"}
